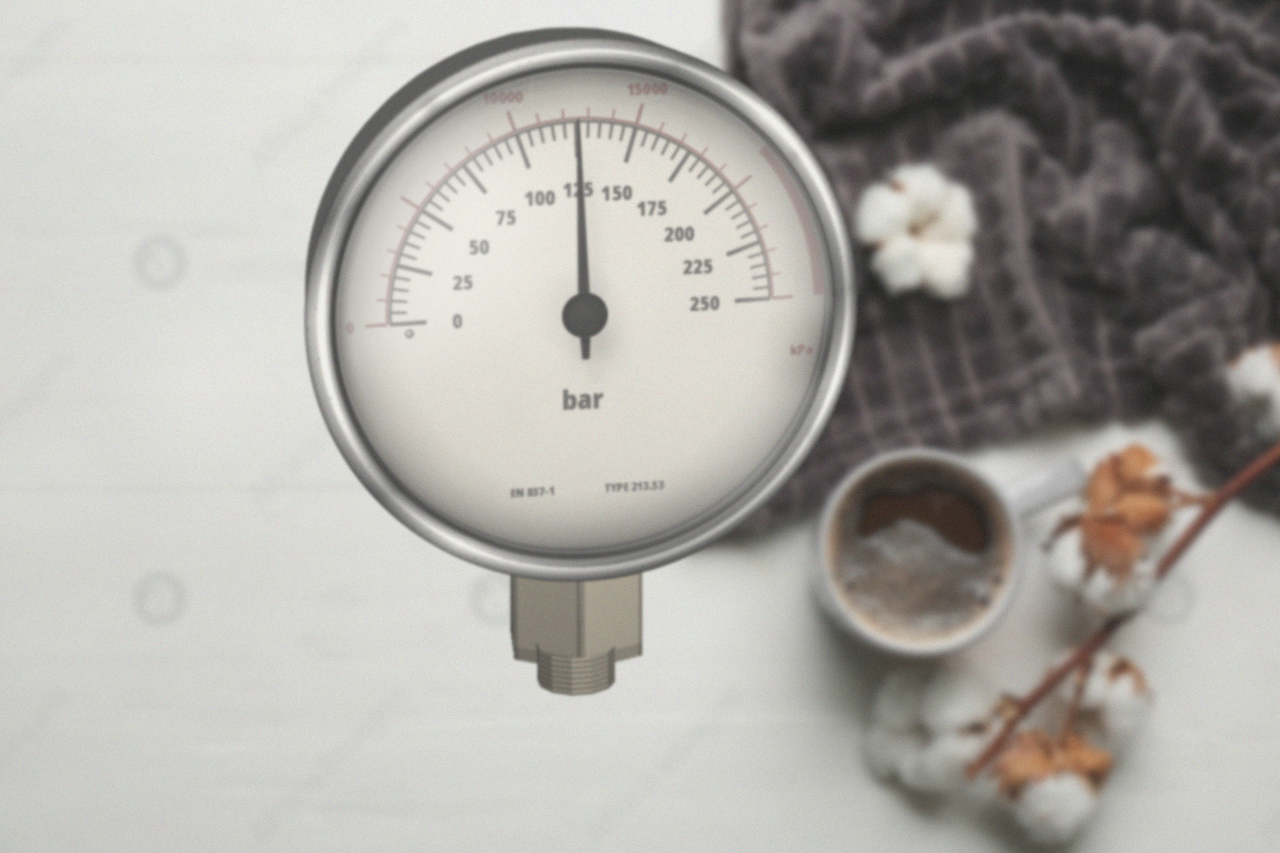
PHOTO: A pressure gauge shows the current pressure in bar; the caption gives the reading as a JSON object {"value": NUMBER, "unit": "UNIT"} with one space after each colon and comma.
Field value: {"value": 125, "unit": "bar"}
